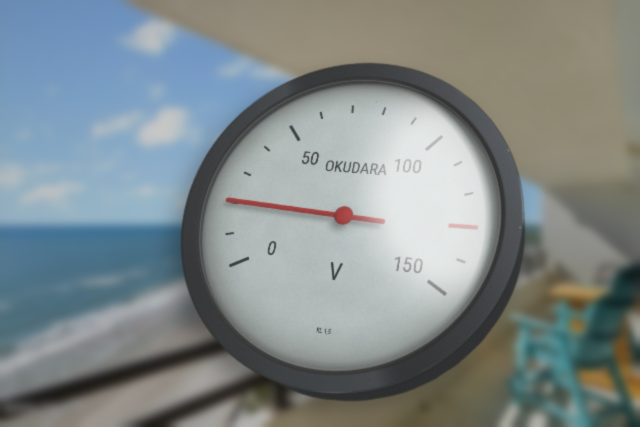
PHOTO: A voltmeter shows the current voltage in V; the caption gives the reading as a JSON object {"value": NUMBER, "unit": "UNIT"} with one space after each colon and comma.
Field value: {"value": 20, "unit": "V"}
